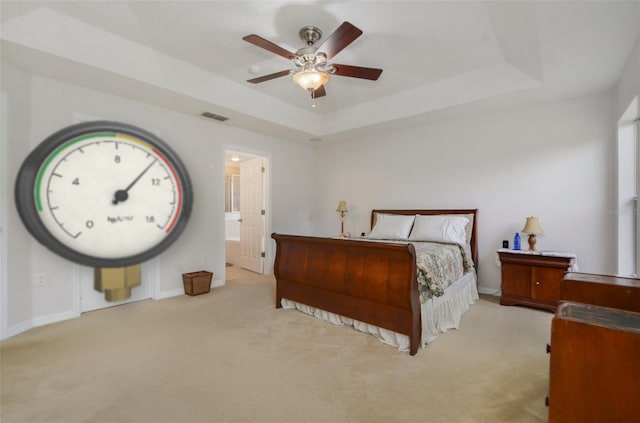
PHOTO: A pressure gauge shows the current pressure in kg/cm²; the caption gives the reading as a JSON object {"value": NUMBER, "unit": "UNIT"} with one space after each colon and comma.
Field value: {"value": 10.5, "unit": "kg/cm²"}
